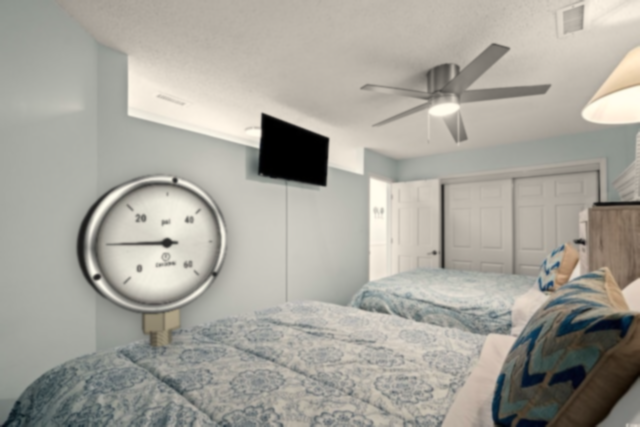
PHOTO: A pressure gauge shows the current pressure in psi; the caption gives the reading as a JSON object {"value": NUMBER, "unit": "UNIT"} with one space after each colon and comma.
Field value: {"value": 10, "unit": "psi"}
